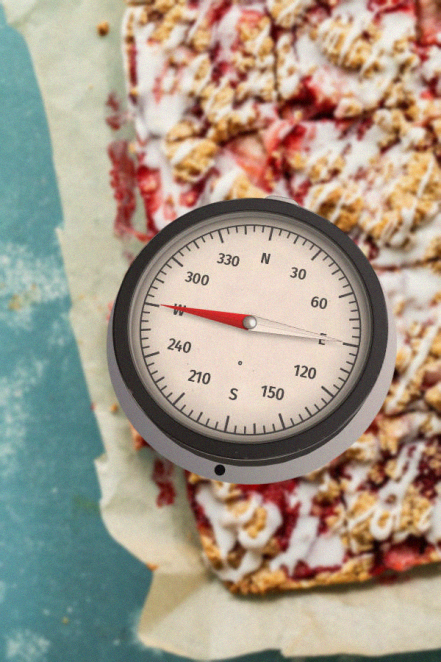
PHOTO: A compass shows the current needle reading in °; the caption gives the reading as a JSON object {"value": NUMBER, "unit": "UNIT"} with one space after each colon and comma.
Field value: {"value": 270, "unit": "°"}
